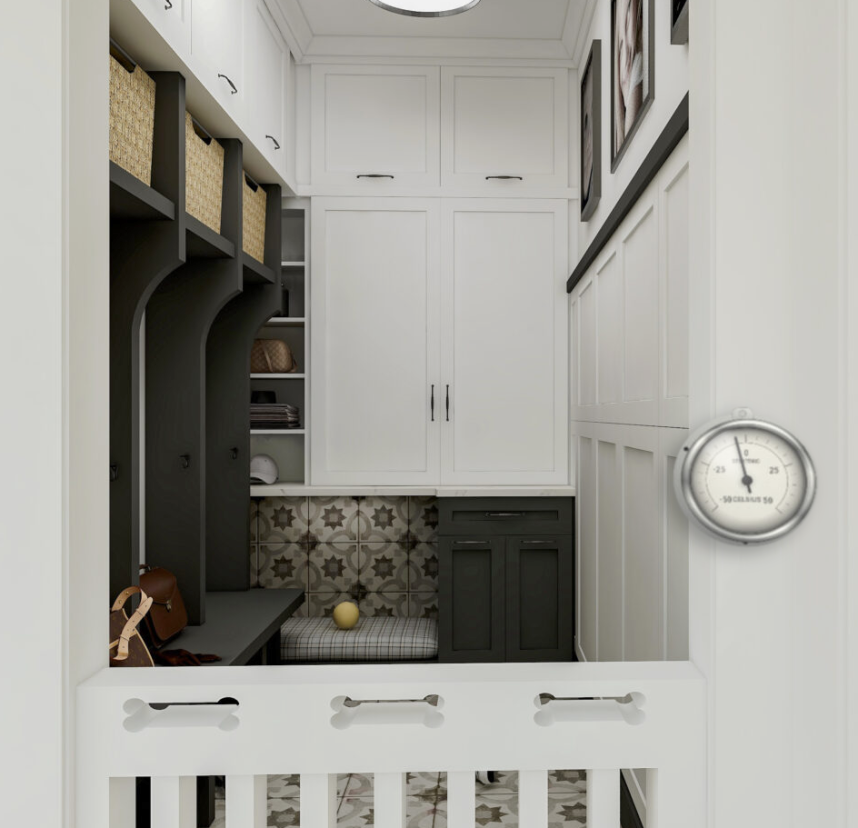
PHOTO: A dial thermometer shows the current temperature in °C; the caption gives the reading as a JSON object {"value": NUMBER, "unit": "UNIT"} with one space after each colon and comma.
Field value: {"value": -5, "unit": "°C"}
